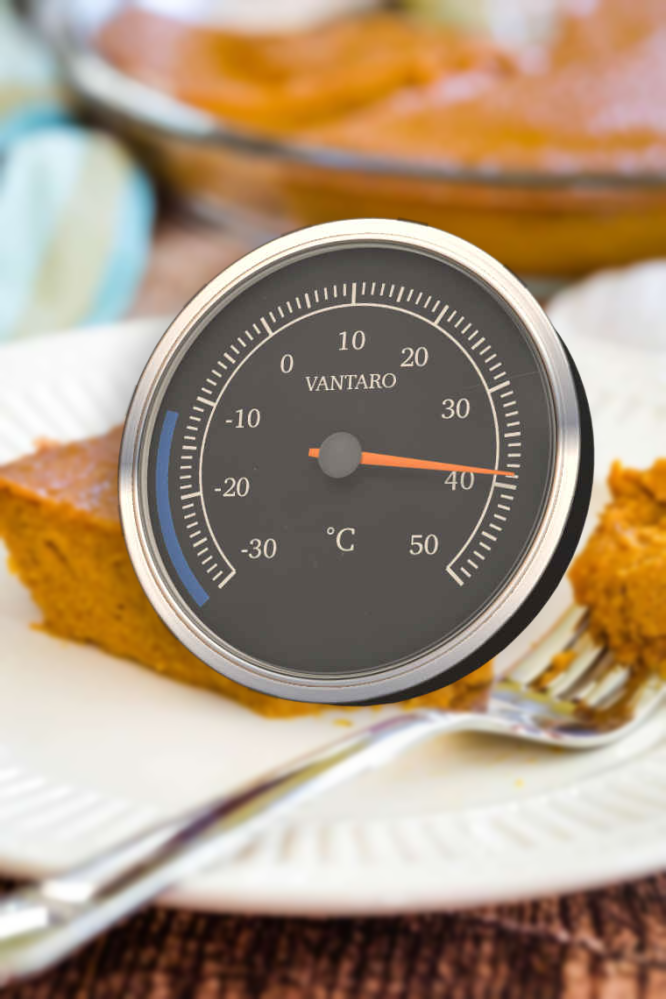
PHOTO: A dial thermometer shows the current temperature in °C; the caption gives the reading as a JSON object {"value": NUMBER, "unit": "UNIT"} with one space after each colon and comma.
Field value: {"value": 39, "unit": "°C"}
